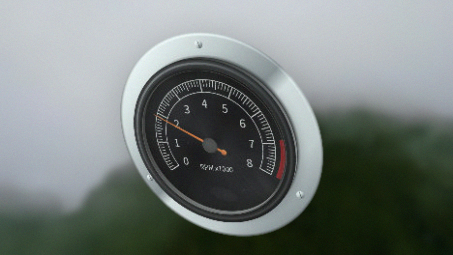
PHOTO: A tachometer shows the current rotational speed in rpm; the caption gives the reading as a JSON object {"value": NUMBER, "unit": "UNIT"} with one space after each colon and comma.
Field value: {"value": 2000, "unit": "rpm"}
